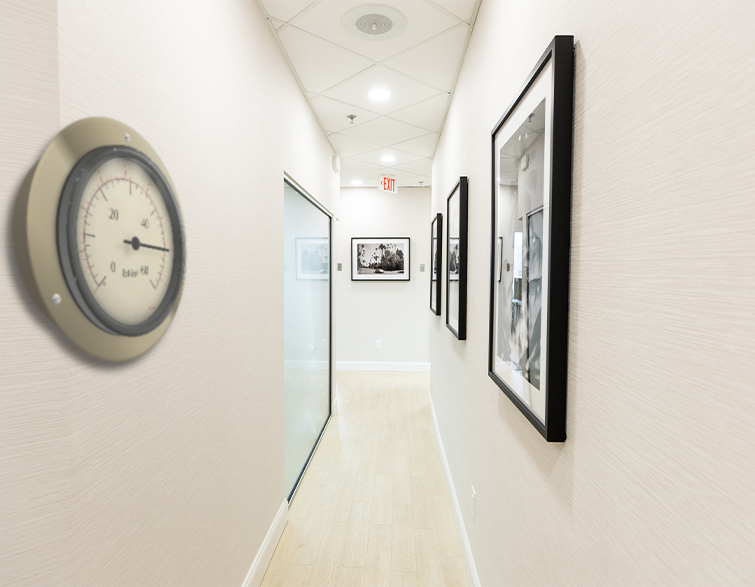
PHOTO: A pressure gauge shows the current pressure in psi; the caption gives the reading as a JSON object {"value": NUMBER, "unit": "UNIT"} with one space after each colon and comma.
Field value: {"value": 50, "unit": "psi"}
